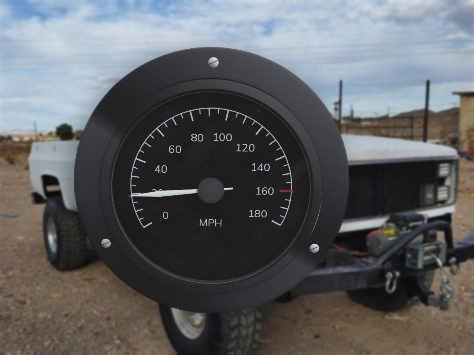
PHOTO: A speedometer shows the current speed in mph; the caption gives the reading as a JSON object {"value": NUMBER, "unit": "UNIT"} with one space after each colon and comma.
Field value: {"value": 20, "unit": "mph"}
